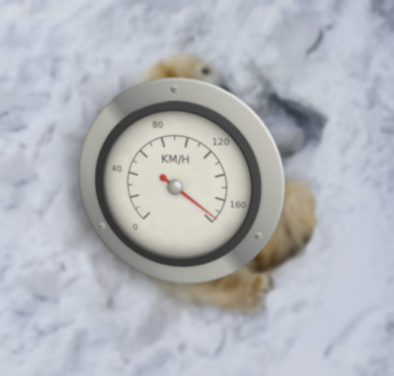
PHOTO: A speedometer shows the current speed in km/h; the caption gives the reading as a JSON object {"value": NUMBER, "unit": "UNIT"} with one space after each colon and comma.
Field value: {"value": 175, "unit": "km/h"}
